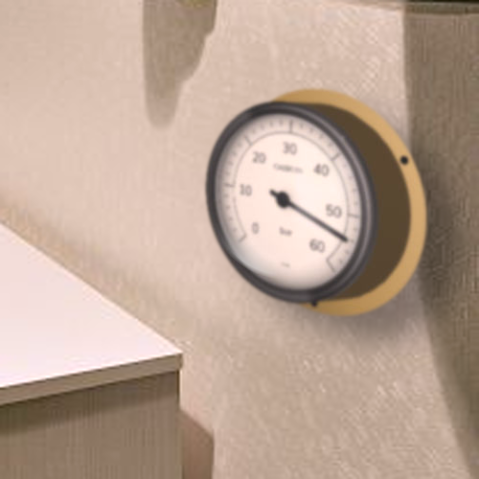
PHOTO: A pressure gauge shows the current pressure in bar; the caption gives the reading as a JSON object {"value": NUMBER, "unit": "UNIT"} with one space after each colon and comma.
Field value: {"value": 54, "unit": "bar"}
